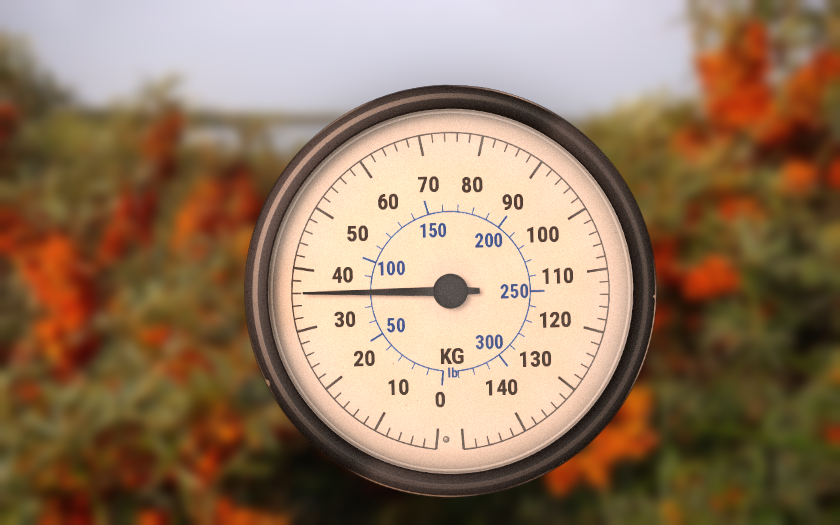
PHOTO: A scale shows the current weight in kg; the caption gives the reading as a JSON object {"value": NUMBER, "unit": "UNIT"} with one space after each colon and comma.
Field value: {"value": 36, "unit": "kg"}
